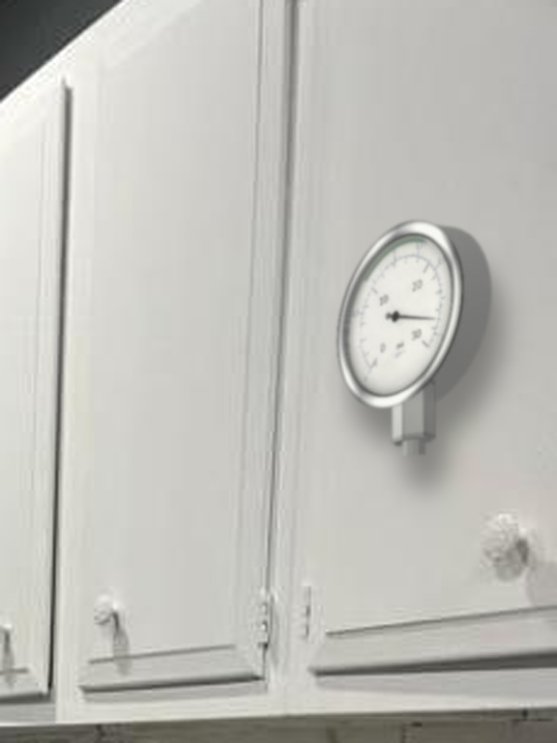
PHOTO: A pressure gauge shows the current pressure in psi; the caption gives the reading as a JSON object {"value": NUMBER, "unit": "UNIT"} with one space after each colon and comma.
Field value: {"value": 27, "unit": "psi"}
